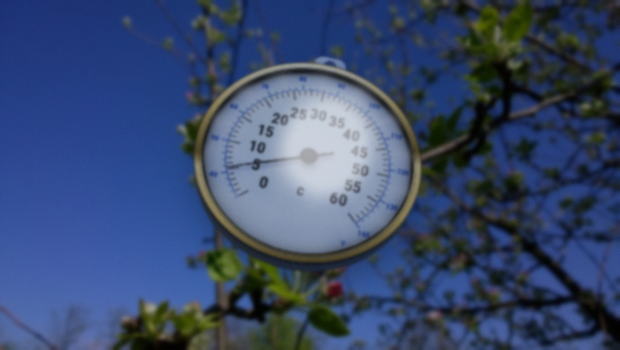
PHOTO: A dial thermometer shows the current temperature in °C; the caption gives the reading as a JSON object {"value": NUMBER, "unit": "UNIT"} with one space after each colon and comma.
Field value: {"value": 5, "unit": "°C"}
